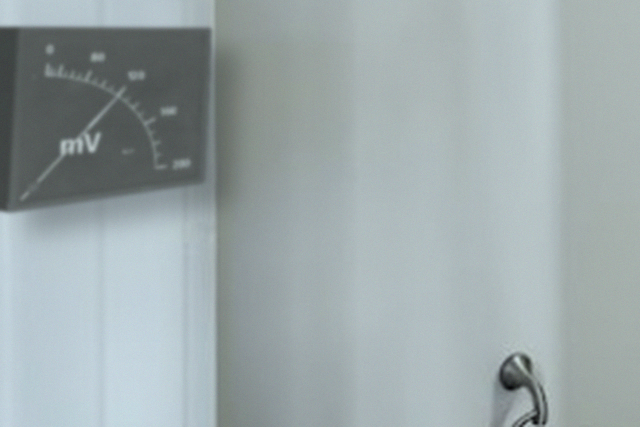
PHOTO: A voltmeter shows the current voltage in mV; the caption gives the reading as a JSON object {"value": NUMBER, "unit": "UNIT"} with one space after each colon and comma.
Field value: {"value": 120, "unit": "mV"}
